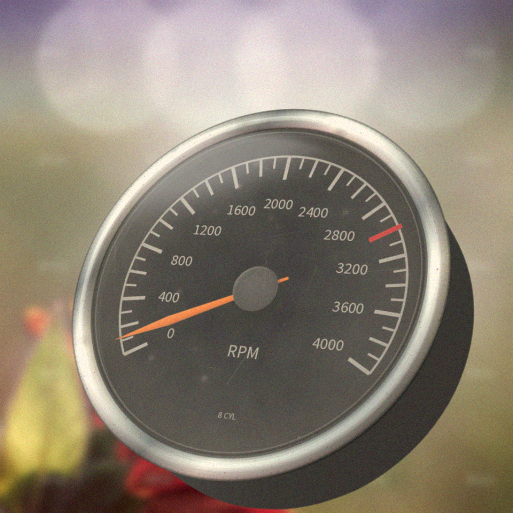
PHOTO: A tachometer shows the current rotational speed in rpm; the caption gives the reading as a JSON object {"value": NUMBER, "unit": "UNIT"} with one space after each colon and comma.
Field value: {"value": 100, "unit": "rpm"}
